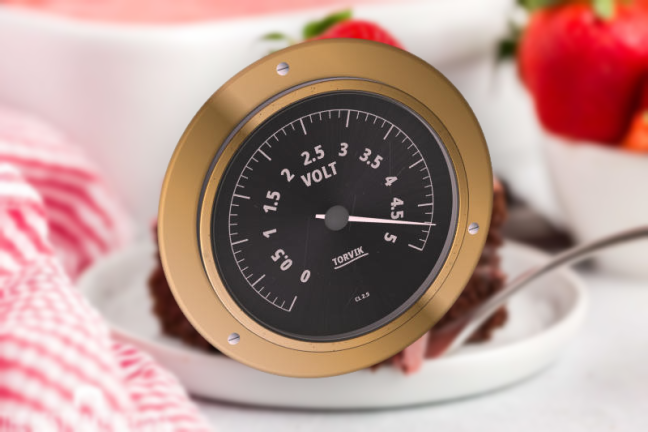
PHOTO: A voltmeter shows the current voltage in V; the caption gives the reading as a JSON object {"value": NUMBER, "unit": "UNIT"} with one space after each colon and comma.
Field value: {"value": 4.7, "unit": "V"}
